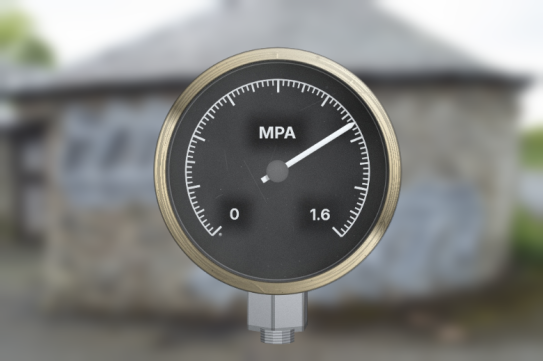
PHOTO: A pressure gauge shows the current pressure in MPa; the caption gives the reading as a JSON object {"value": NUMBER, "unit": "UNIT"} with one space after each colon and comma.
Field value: {"value": 1.14, "unit": "MPa"}
